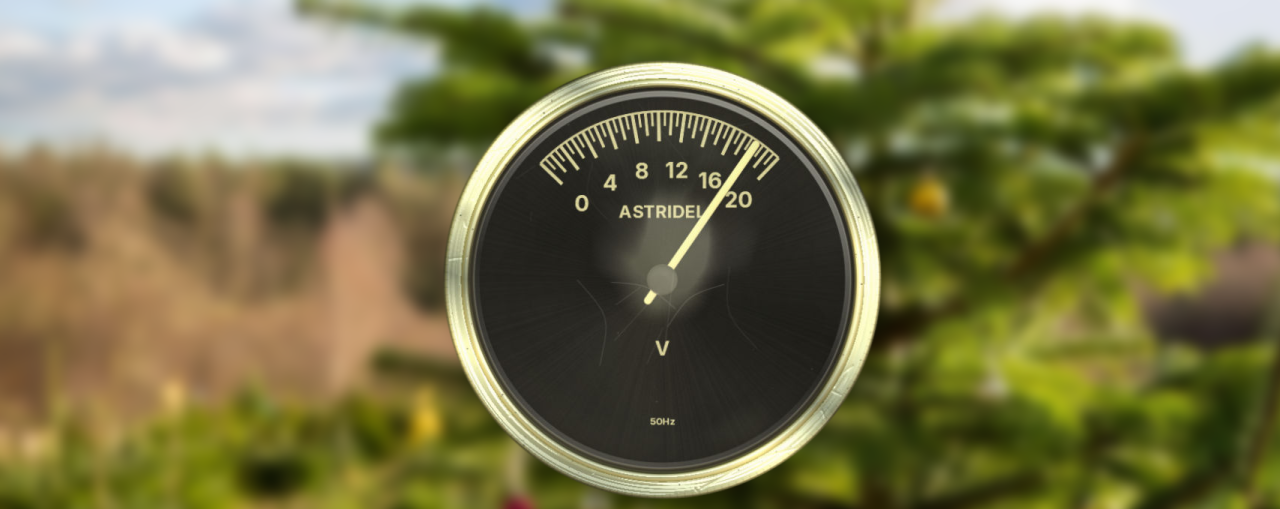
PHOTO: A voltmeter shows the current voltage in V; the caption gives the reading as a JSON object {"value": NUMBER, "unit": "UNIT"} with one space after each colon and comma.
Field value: {"value": 18, "unit": "V"}
